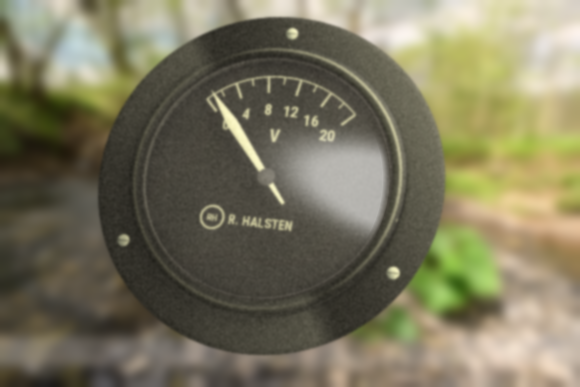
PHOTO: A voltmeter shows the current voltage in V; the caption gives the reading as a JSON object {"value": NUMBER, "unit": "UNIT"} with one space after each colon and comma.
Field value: {"value": 1, "unit": "V"}
